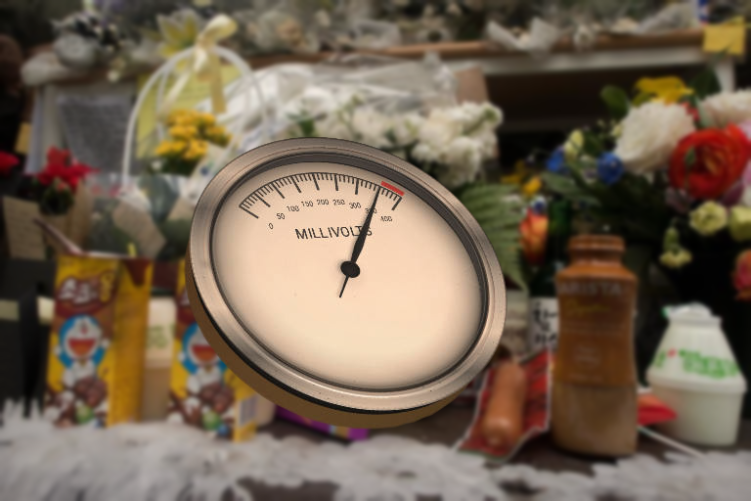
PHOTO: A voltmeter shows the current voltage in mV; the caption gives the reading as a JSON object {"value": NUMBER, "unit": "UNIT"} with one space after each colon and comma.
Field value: {"value": 350, "unit": "mV"}
